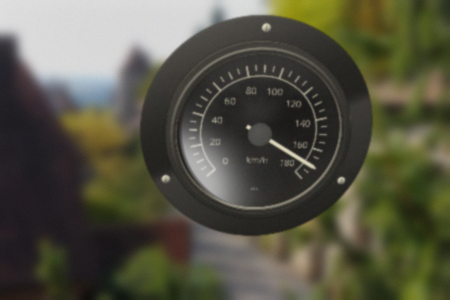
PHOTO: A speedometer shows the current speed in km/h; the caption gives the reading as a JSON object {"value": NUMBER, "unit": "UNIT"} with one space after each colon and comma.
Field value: {"value": 170, "unit": "km/h"}
